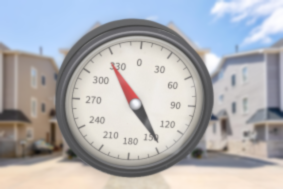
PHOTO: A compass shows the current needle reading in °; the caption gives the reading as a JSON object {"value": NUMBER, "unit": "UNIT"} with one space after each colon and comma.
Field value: {"value": 325, "unit": "°"}
